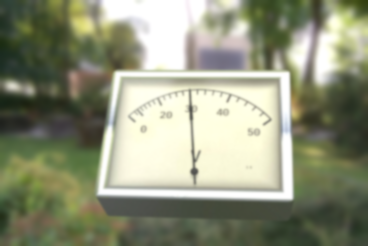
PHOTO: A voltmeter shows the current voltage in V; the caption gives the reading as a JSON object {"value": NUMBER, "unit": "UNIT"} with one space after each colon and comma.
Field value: {"value": 30, "unit": "V"}
